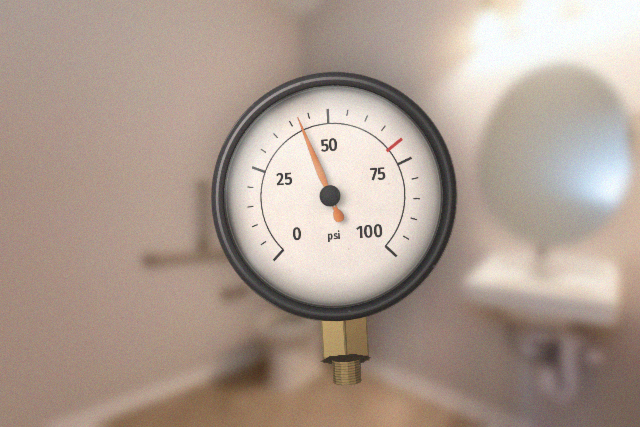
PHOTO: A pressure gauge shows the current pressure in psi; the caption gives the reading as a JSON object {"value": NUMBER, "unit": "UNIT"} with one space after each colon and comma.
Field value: {"value": 42.5, "unit": "psi"}
